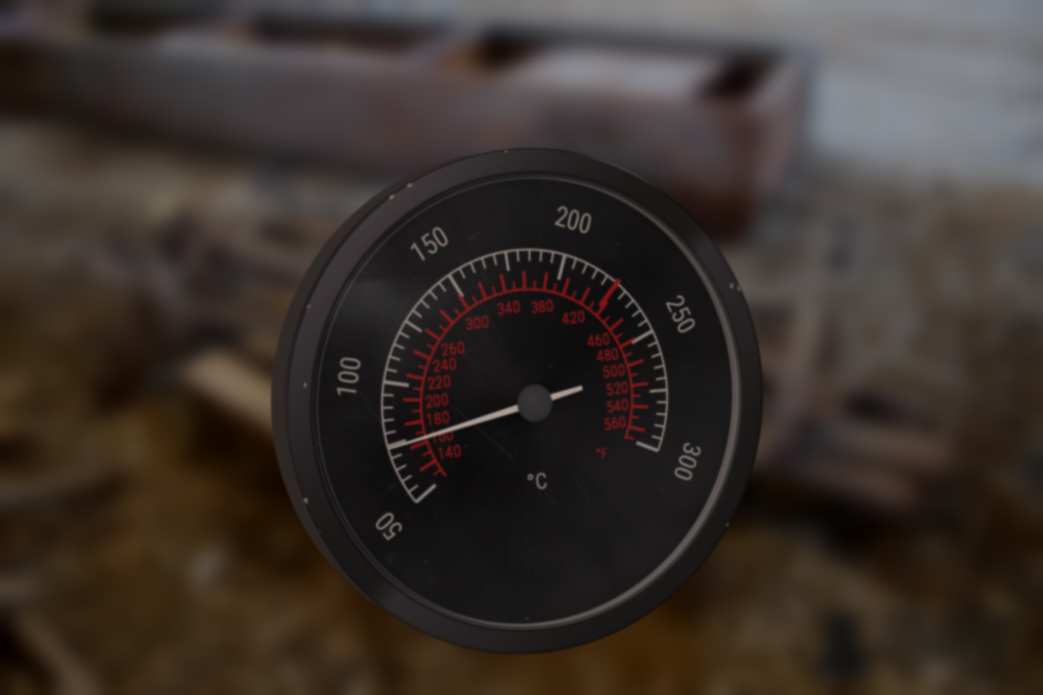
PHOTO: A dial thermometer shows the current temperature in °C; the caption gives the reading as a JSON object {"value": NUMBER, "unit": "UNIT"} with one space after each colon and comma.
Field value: {"value": 75, "unit": "°C"}
